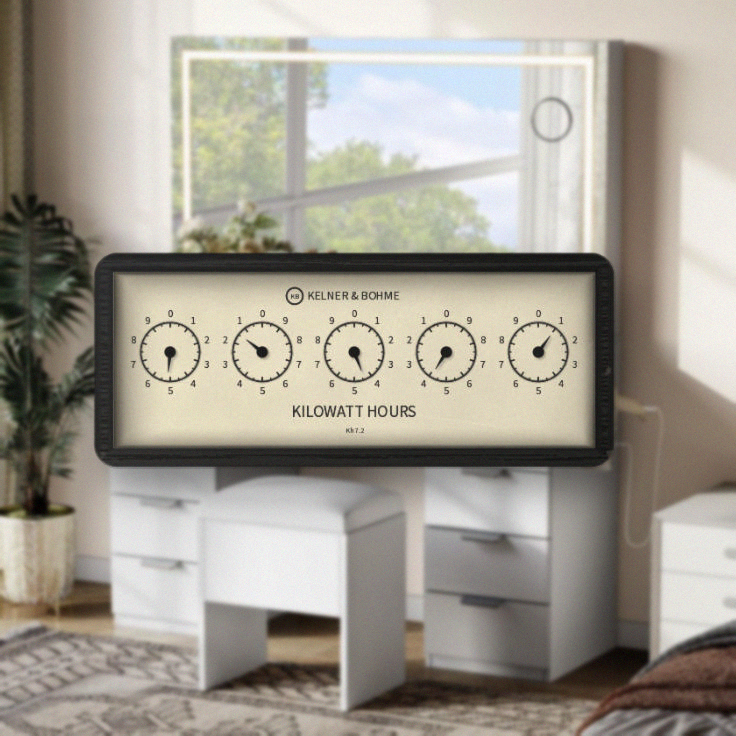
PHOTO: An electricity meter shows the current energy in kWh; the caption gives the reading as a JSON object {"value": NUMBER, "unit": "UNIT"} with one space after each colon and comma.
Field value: {"value": 51441, "unit": "kWh"}
